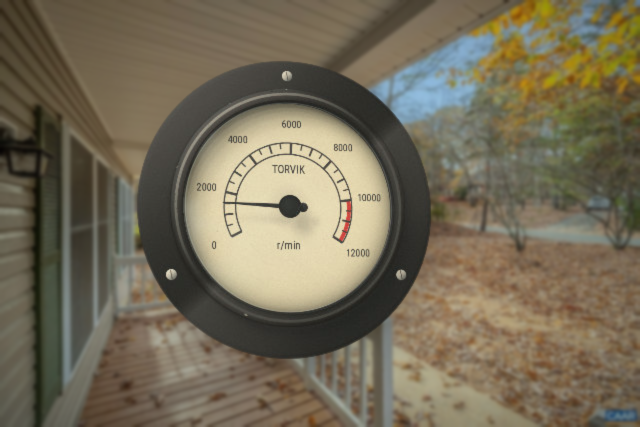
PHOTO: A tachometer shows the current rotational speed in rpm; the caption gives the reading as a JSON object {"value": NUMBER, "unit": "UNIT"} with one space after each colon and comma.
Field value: {"value": 1500, "unit": "rpm"}
